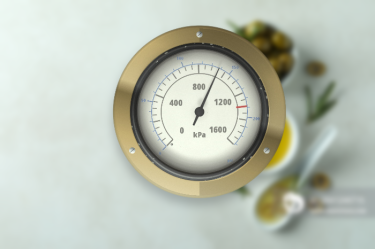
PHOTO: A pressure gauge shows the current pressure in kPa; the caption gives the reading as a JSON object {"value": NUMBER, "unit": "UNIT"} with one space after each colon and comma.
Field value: {"value": 950, "unit": "kPa"}
